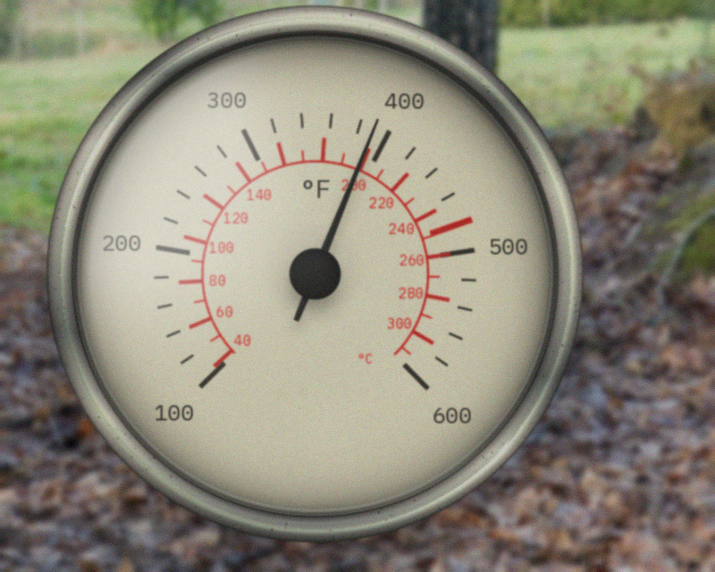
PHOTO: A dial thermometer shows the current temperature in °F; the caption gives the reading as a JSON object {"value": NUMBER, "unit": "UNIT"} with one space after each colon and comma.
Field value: {"value": 390, "unit": "°F"}
